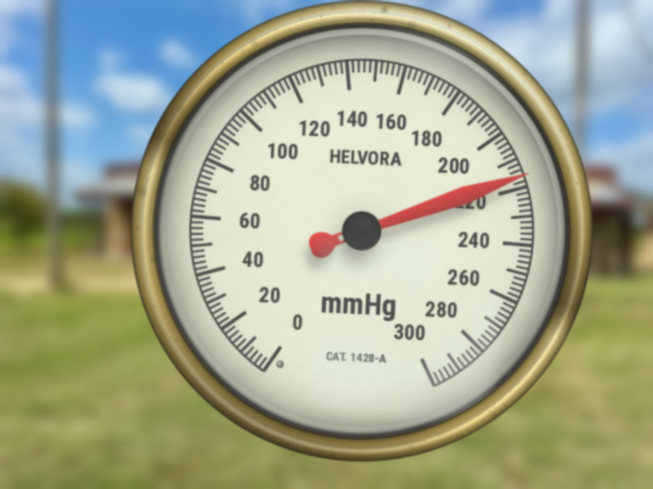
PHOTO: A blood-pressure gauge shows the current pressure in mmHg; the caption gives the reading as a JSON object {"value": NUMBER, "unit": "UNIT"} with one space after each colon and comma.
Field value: {"value": 216, "unit": "mmHg"}
